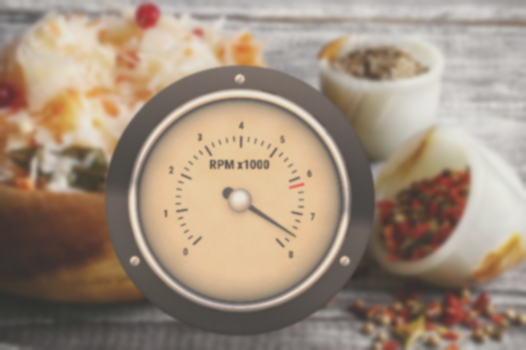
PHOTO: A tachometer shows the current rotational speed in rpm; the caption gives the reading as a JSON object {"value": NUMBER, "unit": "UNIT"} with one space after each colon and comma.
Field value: {"value": 7600, "unit": "rpm"}
